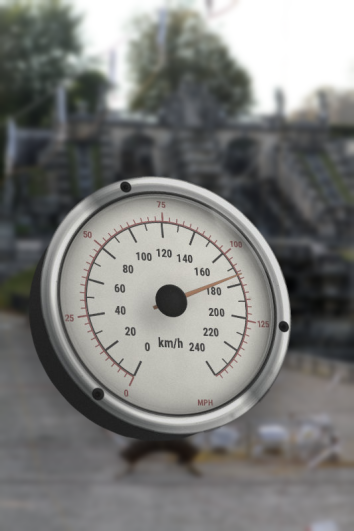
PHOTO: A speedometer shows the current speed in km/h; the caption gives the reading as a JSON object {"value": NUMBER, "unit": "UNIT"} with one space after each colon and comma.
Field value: {"value": 175, "unit": "km/h"}
